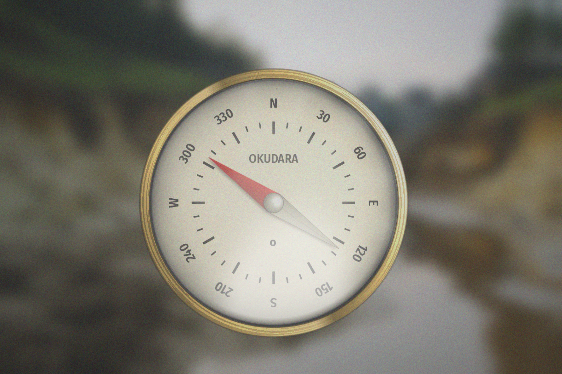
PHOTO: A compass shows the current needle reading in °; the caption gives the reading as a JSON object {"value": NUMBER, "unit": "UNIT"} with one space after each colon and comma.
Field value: {"value": 305, "unit": "°"}
